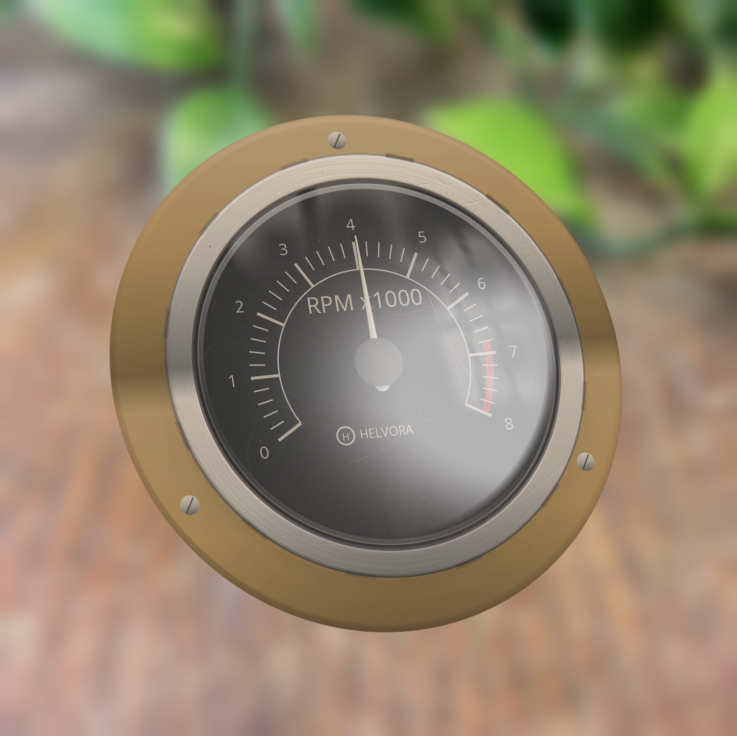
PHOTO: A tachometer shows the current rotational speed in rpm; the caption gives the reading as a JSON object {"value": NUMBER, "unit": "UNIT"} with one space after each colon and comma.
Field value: {"value": 4000, "unit": "rpm"}
